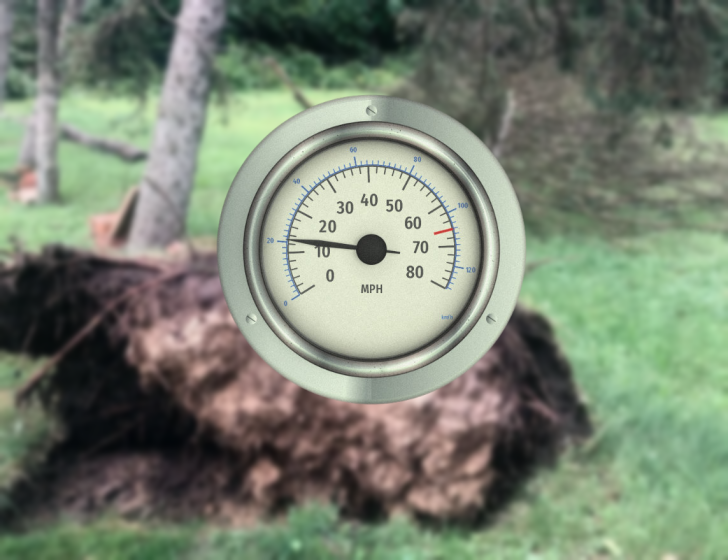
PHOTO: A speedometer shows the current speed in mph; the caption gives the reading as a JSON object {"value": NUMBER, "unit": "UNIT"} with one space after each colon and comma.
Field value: {"value": 13, "unit": "mph"}
